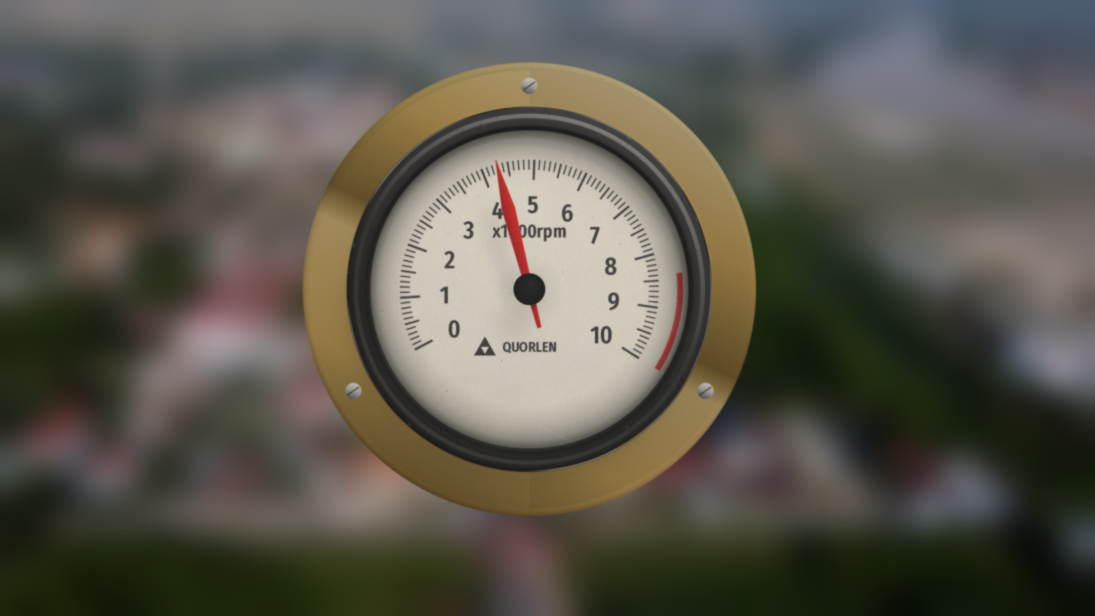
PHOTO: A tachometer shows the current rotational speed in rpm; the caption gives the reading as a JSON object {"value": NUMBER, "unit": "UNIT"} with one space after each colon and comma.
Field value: {"value": 4300, "unit": "rpm"}
